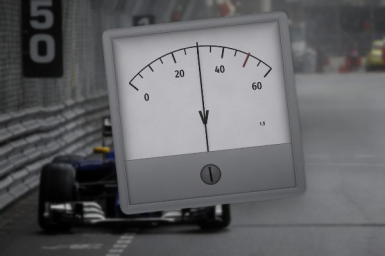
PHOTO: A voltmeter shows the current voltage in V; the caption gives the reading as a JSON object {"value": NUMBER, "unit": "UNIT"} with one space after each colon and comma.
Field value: {"value": 30, "unit": "V"}
